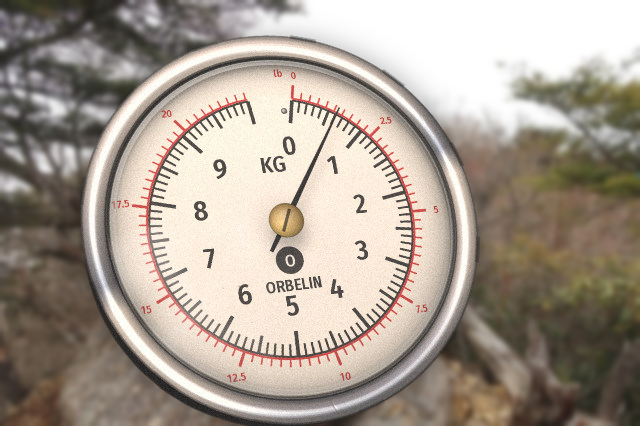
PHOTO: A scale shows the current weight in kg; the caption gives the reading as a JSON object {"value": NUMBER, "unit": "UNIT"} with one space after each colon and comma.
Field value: {"value": 0.6, "unit": "kg"}
